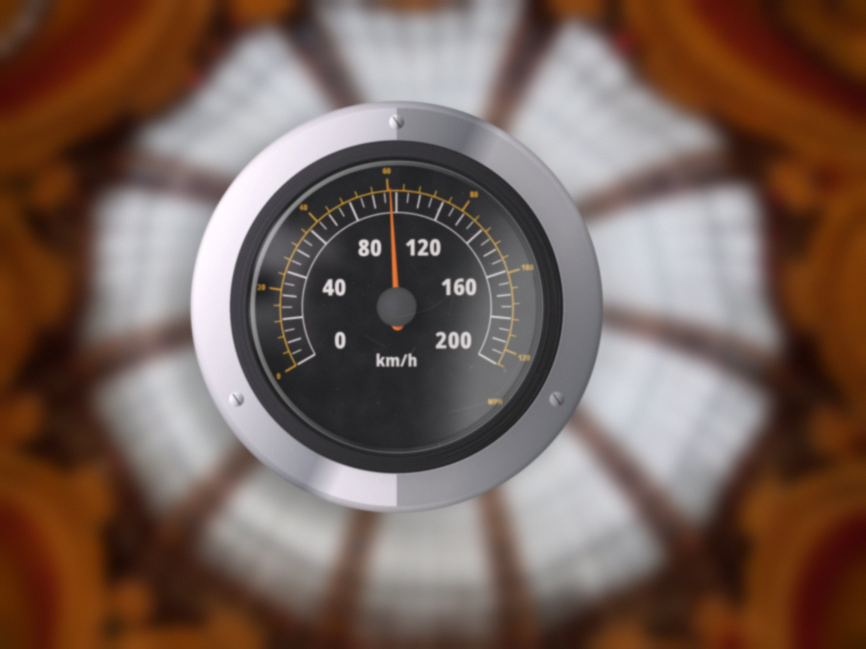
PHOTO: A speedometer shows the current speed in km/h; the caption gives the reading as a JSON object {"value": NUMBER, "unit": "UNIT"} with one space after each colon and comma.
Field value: {"value": 97.5, "unit": "km/h"}
